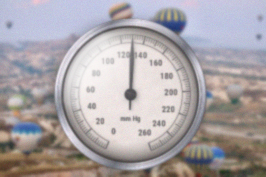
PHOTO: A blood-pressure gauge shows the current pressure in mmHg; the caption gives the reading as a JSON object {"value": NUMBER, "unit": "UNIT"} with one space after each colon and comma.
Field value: {"value": 130, "unit": "mmHg"}
